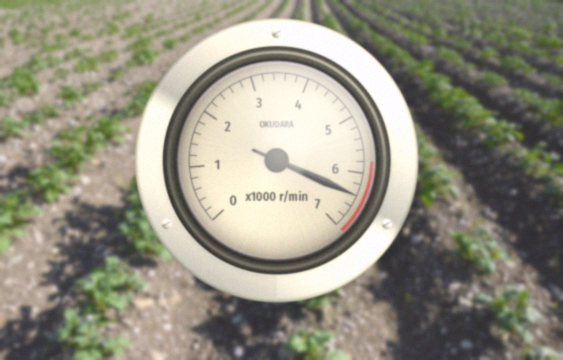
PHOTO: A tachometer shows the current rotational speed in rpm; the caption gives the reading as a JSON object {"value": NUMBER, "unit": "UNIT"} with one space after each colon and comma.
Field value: {"value": 6400, "unit": "rpm"}
